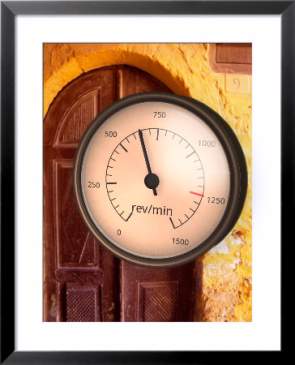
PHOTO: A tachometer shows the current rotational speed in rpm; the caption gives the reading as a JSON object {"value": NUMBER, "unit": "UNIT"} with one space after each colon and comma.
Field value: {"value": 650, "unit": "rpm"}
